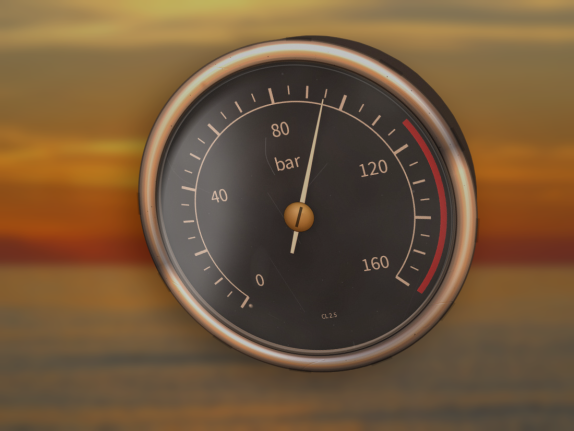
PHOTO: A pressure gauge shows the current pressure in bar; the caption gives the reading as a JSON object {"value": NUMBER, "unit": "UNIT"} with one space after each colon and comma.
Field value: {"value": 95, "unit": "bar"}
